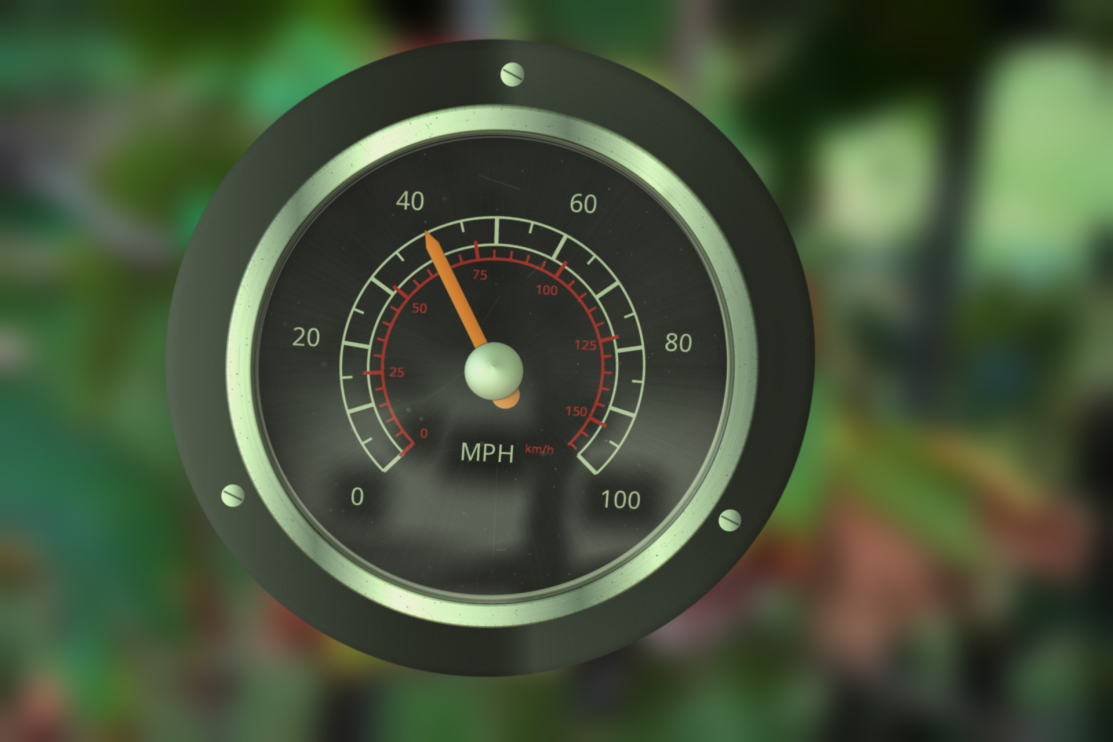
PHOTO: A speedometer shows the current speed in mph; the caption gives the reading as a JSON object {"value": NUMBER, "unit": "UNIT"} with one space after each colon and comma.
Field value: {"value": 40, "unit": "mph"}
